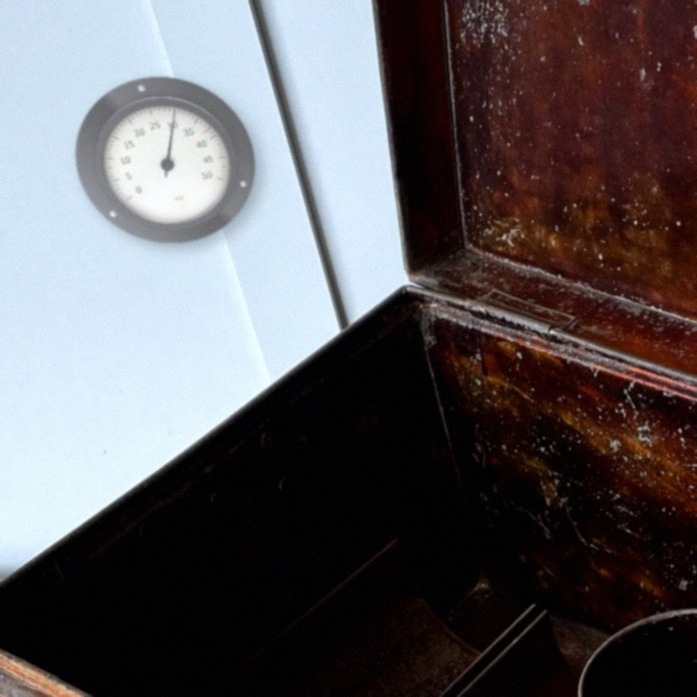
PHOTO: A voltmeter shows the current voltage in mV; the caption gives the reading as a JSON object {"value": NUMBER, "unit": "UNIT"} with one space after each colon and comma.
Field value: {"value": 30, "unit": "mV"}
